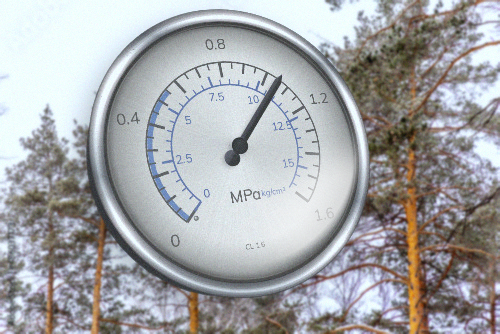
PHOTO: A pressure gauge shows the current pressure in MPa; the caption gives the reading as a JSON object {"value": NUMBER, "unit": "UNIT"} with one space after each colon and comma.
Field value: {"value": 1.05, "unit": "MPa"}
